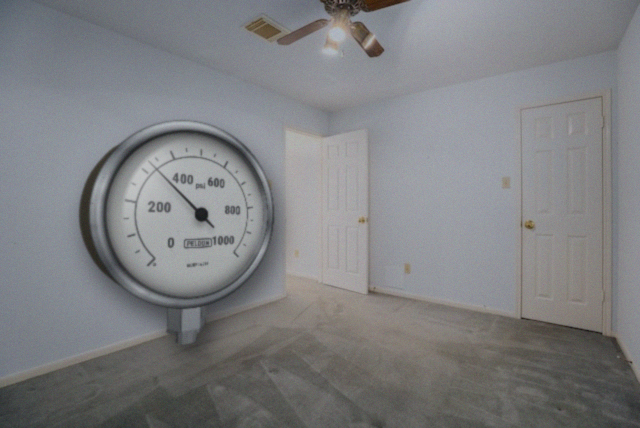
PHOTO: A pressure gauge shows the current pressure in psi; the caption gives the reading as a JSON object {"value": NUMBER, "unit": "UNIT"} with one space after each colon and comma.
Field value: {"value": 325, "unit": "psi"}
